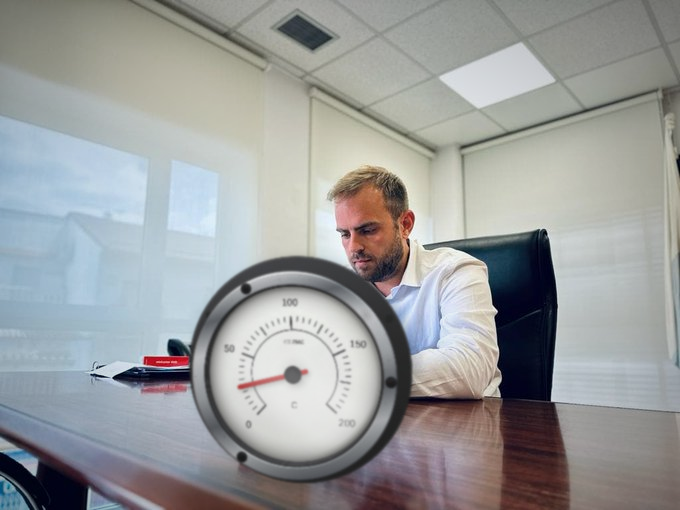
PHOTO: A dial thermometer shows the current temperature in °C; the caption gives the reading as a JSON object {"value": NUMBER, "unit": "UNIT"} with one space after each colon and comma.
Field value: {"value": 25, "unit": "°C"}
